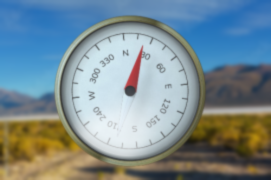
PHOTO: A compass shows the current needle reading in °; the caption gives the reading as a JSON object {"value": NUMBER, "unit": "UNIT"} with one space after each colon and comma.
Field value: {"value": 22.5, "unit": "°"}
